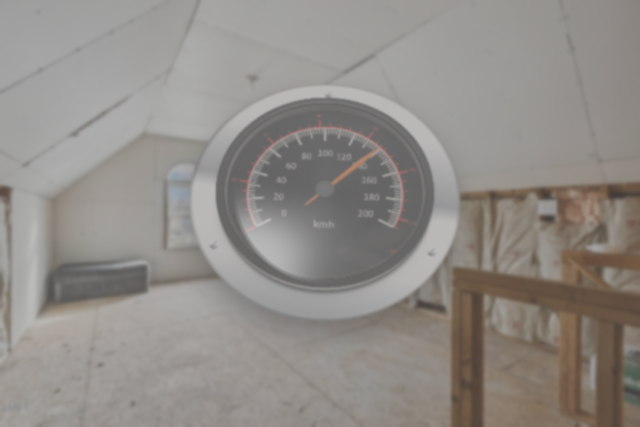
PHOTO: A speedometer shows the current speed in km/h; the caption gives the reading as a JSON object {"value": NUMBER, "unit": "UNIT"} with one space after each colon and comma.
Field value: {"value": 140, "unit": "km/h"}
